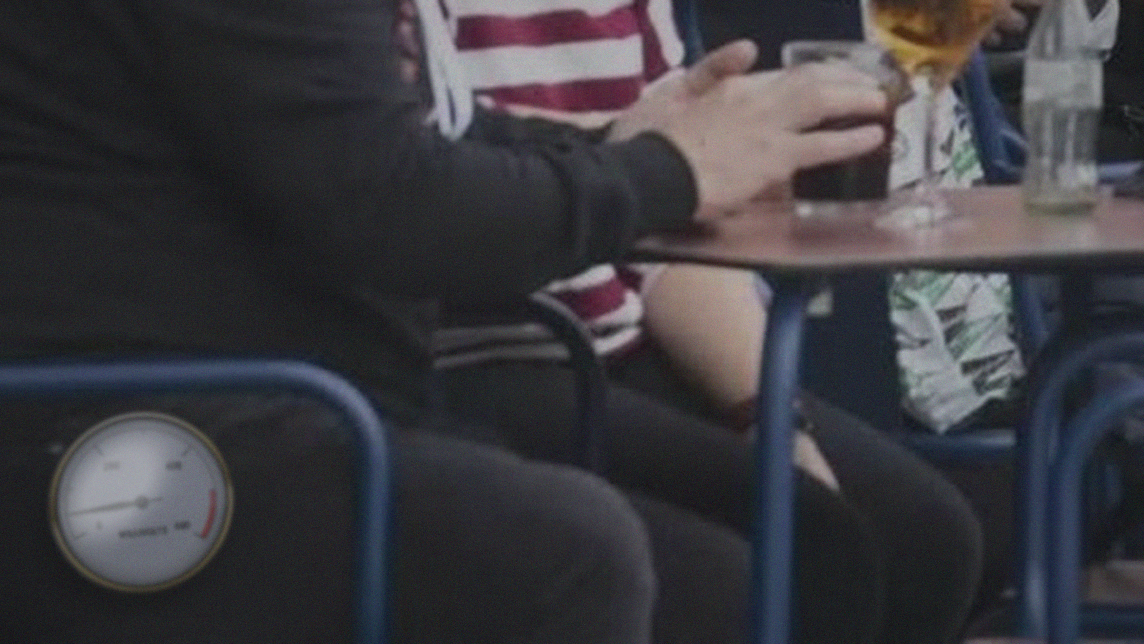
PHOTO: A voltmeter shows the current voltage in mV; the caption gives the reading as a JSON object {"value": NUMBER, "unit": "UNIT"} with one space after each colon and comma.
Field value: {"value": 50, "unit": "mV"}
